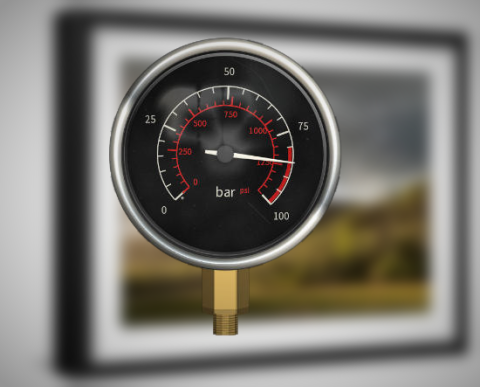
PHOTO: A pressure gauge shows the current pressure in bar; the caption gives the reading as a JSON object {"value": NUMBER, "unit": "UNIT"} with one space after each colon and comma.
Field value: {"value": 85, "unit": "bar"}
